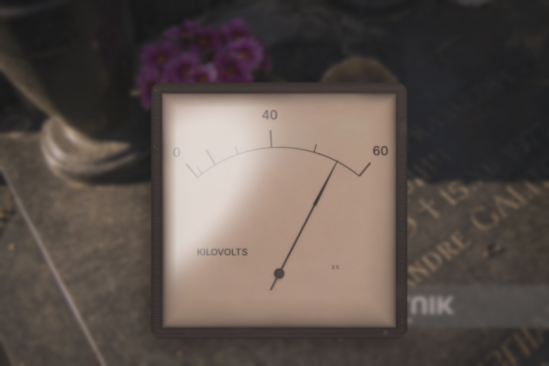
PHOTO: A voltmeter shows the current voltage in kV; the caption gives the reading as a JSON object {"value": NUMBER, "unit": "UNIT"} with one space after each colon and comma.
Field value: {"value": 55, "unit": "kV"}
